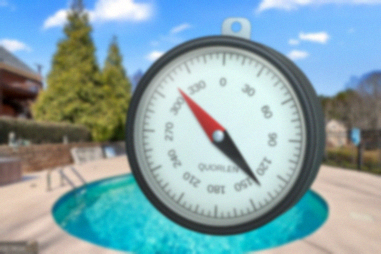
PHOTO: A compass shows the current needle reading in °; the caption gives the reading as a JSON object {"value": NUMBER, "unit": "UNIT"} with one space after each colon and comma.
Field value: {"value": 315, "unit": "°"}
